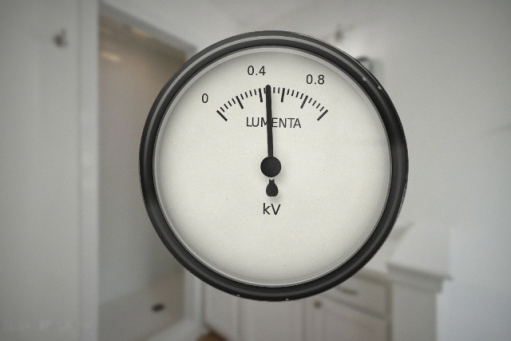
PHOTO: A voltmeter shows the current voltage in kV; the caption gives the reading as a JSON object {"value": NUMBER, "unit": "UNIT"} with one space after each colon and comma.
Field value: {"value": 0.48, "unit": "kV"}
